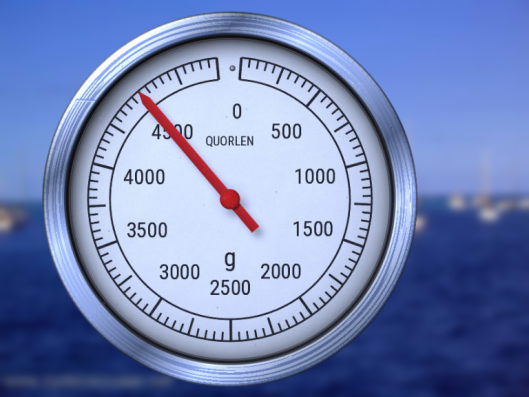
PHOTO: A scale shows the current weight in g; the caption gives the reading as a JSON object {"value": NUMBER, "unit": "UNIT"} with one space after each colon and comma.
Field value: {"value": 4500, "unit": "g"}
